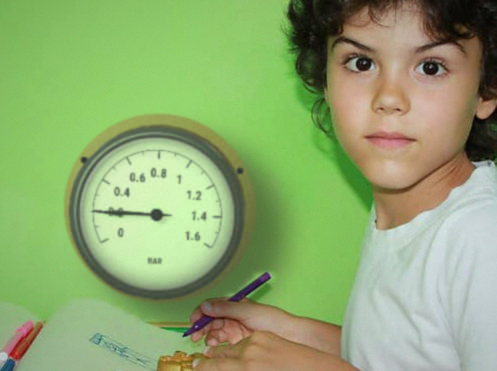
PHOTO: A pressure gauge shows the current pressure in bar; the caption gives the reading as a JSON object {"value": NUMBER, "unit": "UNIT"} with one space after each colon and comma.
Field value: {"value": 0.2, "unit": "bar"}
